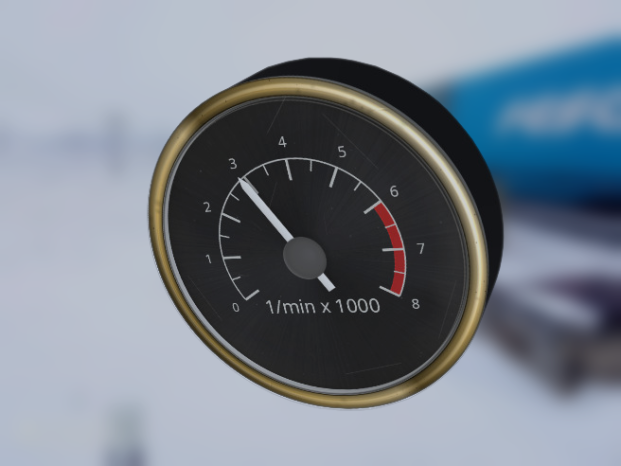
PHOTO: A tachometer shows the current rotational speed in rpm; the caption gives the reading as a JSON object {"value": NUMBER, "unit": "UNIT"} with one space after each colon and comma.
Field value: {"value": 3000, "unit": "rpm"}
